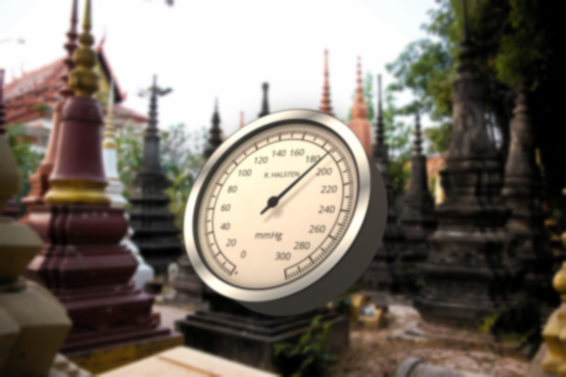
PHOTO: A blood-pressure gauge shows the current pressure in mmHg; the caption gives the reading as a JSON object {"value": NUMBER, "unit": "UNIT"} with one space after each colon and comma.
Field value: {"value": 190, "unit": "mmHg"}
